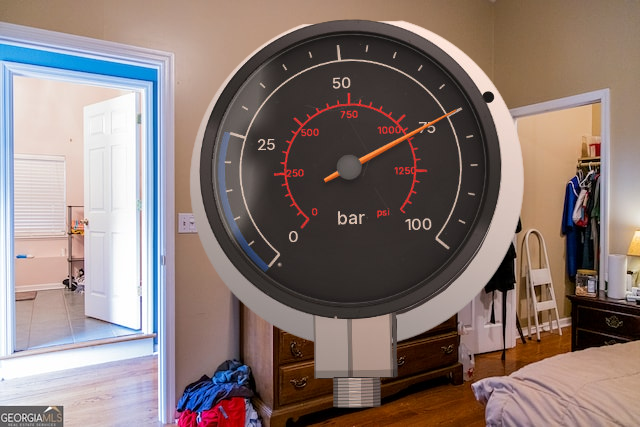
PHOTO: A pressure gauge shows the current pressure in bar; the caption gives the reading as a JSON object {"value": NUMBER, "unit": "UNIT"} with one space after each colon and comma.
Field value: {"value": 75, "unit": "bar"}
